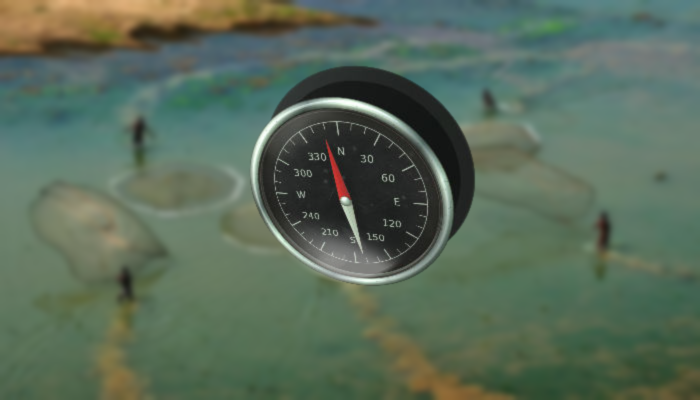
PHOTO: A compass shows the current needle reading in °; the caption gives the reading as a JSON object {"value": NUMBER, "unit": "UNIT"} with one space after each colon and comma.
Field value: {"value": 350, "unit": "°"}
